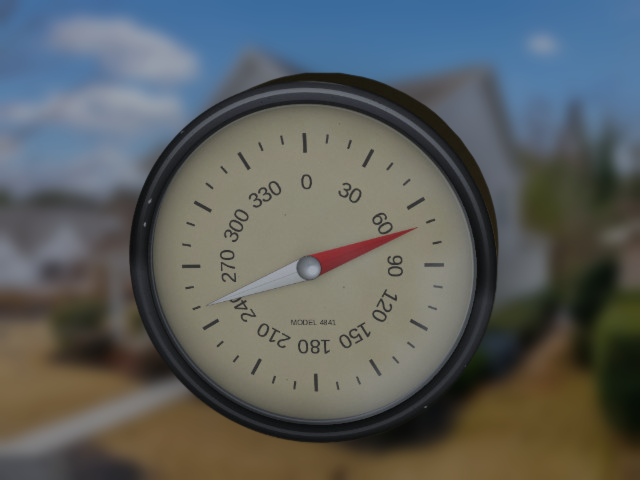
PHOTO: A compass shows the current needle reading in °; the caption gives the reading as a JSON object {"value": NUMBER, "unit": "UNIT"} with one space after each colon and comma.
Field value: {"value": 70, "unit": "°"}
